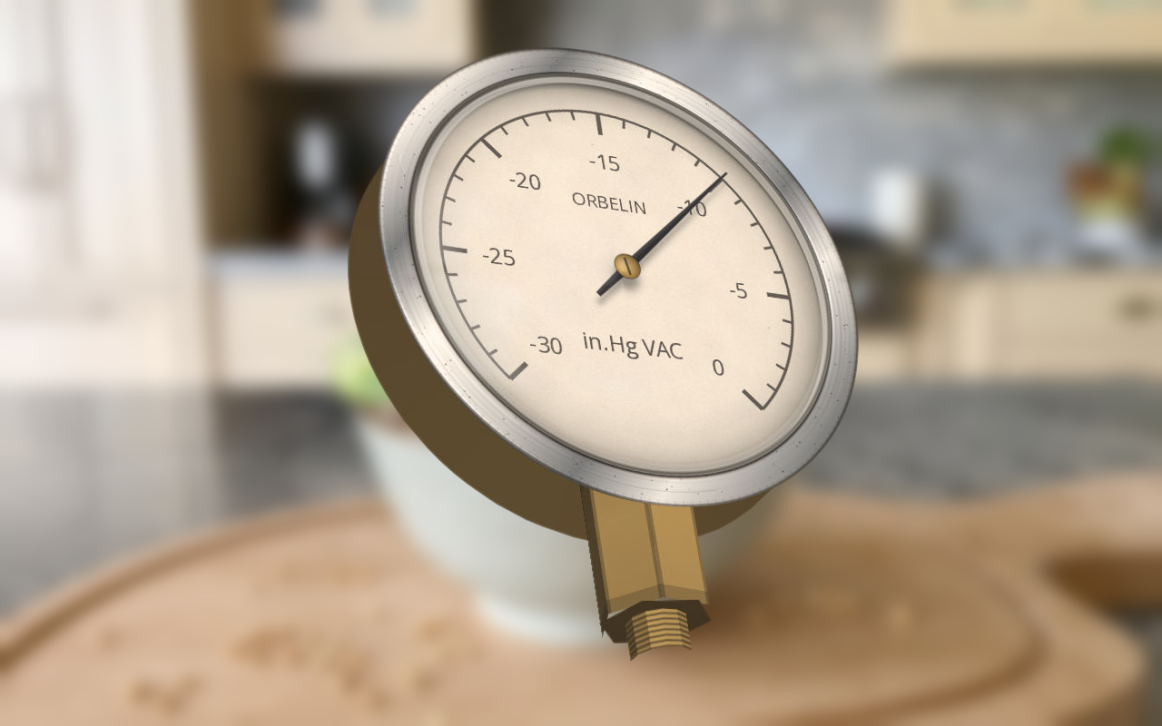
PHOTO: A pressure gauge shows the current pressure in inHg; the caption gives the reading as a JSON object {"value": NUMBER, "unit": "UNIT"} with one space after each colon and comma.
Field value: {"value": -10, "unit": "inHg"}
